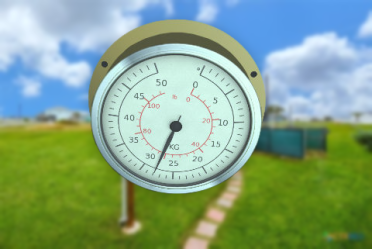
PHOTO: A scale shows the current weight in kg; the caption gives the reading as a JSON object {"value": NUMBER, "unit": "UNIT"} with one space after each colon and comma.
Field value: {"value": 28, "unit": "kg"}
